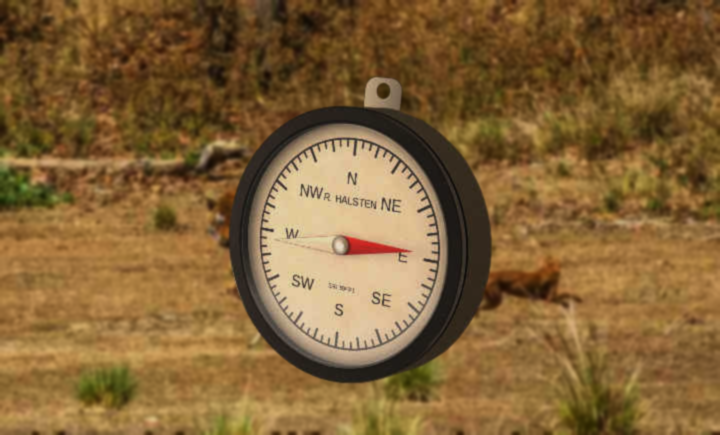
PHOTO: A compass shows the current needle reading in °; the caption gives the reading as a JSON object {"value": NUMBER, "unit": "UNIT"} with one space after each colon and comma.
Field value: {"value": 85, "unit": "°"}
